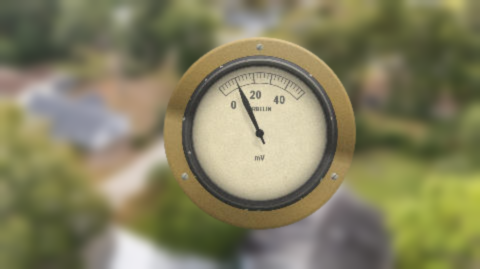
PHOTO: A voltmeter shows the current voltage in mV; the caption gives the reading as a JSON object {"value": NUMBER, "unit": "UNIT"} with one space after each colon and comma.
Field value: {"value": 10, "unit": "mV"}
